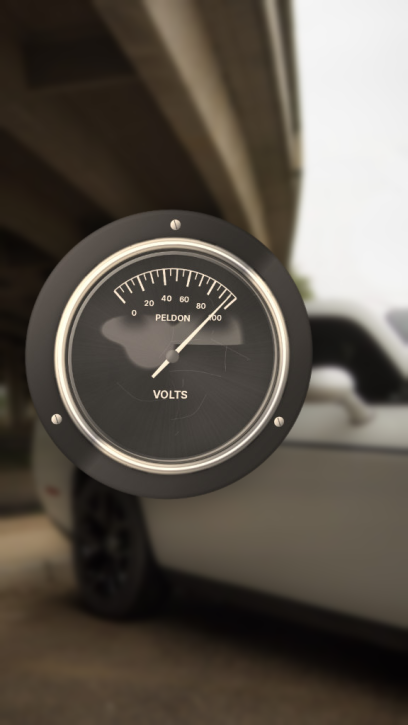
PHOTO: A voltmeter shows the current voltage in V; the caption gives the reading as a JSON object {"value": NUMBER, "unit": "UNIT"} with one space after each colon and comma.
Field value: {"value": 95, "unit": "V"}
